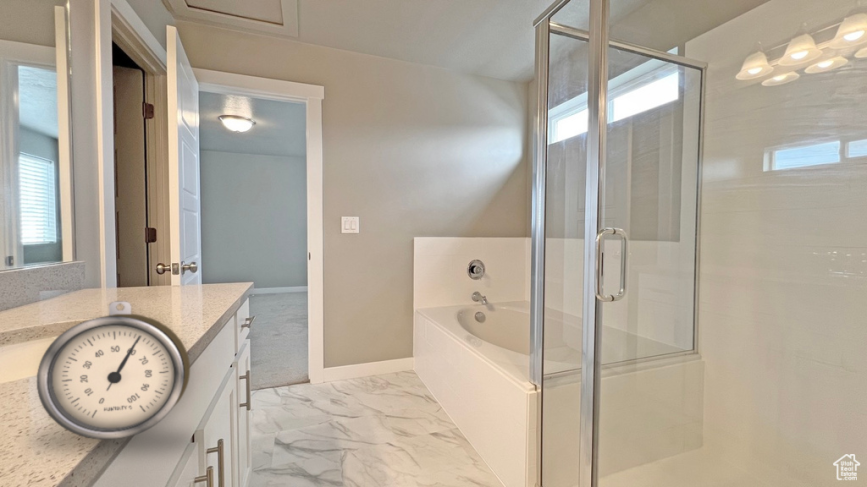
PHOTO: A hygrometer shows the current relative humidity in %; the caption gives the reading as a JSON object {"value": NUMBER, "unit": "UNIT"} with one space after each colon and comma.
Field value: {"value": 60, "unit": "%"}
